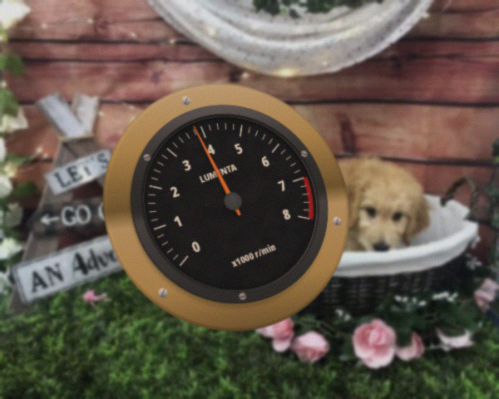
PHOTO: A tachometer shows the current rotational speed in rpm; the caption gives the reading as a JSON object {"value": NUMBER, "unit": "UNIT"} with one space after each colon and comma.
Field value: {"value": 3800, "unit": "rpm"}
